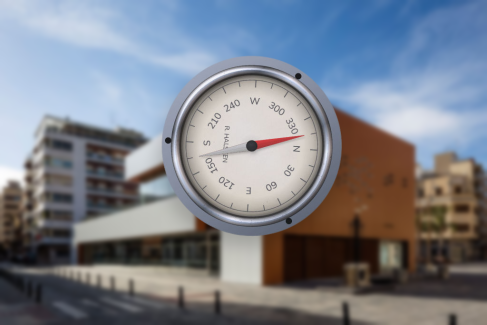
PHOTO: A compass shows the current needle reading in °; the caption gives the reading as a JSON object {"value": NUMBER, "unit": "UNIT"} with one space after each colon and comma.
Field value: {"value": 345, "unit": "°"}
